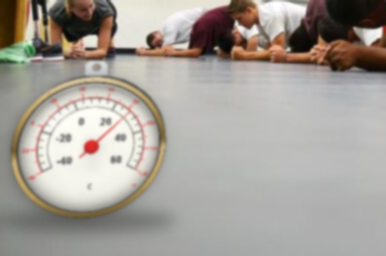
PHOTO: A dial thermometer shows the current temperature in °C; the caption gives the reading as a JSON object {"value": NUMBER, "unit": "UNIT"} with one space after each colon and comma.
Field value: {"value": 28, "unit": "°C"}
